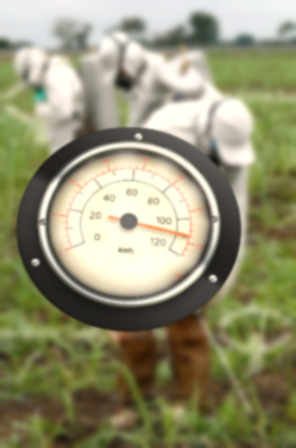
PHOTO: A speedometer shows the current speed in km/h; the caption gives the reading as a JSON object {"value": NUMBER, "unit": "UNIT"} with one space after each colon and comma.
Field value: {"value": 110, "unit": "km/h"}
